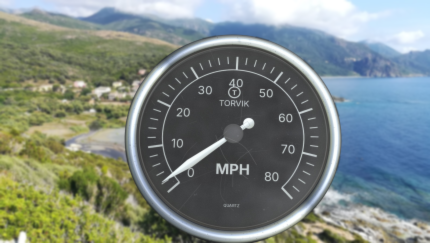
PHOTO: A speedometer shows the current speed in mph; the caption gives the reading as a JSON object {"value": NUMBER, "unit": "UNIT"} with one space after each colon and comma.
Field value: {"value": 2, "unit": "mph"}
